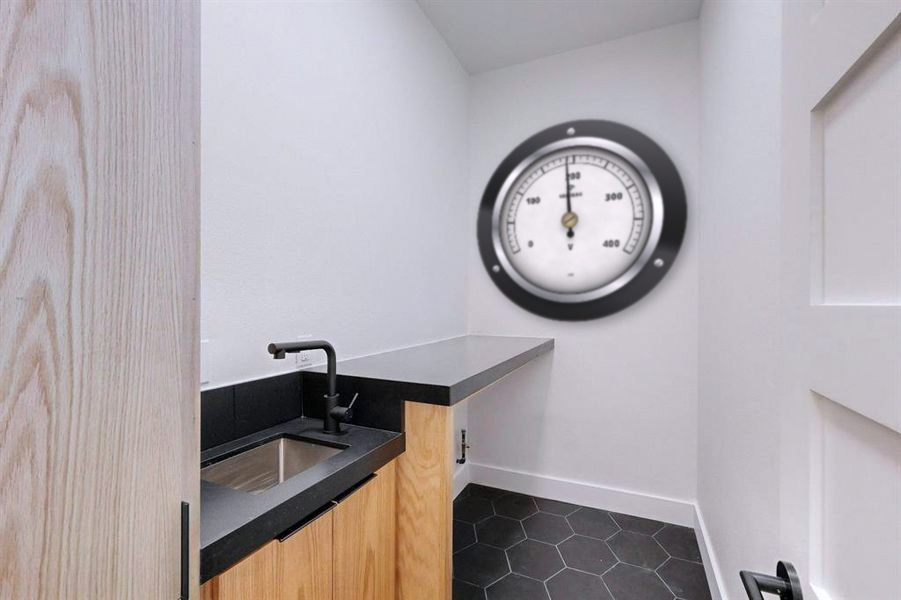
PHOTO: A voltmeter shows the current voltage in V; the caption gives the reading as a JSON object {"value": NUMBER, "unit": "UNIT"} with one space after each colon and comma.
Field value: {"value": 190, "unit": "V"}
